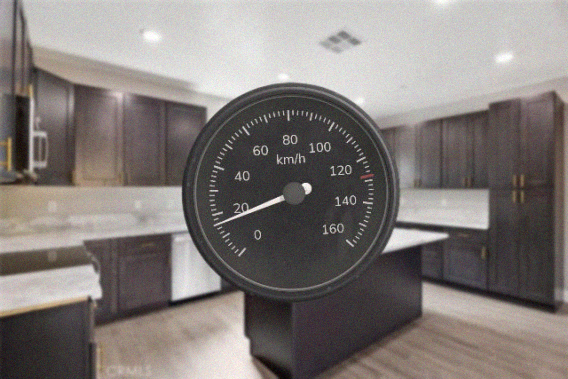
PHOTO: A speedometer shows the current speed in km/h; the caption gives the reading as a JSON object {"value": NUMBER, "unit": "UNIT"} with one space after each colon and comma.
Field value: {"value": 16, "unit": "km/h"}
